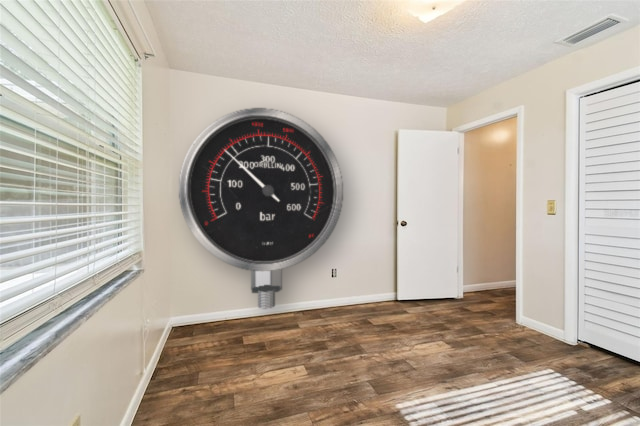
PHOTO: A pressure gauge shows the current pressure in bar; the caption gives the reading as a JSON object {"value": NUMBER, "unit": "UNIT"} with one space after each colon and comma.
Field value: {"value": 180, "unit": "bar"}
